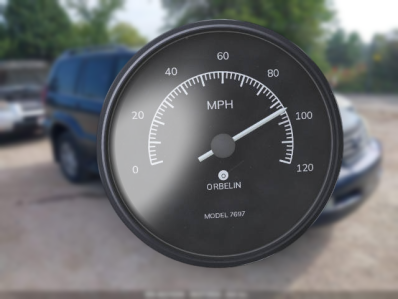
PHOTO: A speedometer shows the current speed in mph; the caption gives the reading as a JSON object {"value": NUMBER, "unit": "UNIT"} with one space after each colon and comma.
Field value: {"value": 94, "unit": "mph"}
